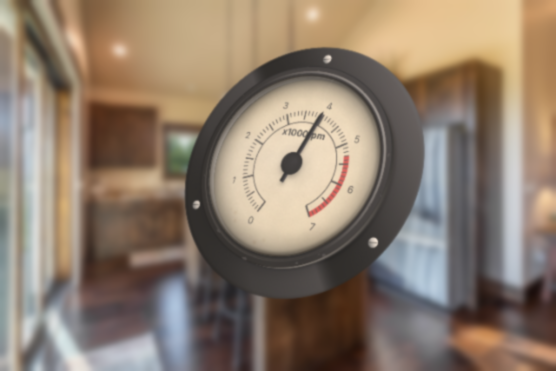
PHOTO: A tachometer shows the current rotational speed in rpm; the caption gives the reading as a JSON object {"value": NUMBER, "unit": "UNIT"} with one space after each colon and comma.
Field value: {"value": 4000, "unit": "rpm"}
